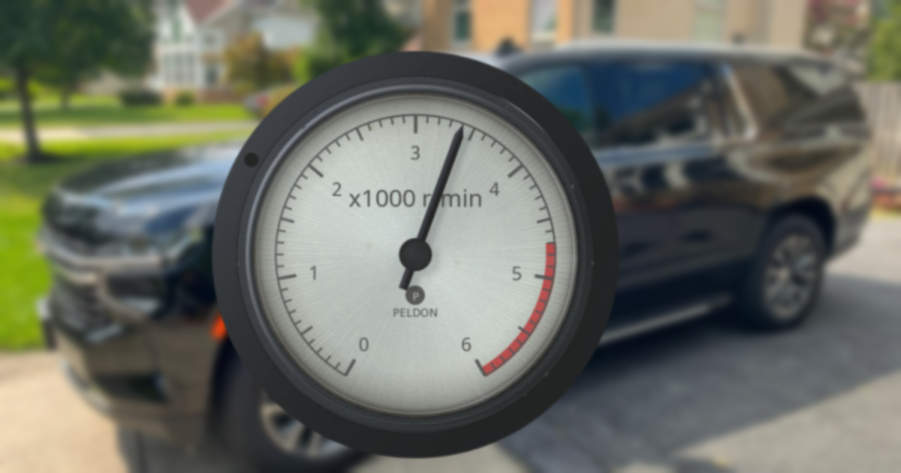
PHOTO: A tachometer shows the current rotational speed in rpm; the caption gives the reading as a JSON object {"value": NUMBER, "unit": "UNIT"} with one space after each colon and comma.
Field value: {"value": 3400, "unit": "rpm"}
